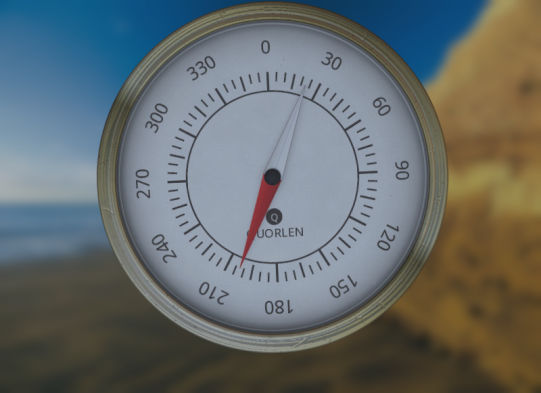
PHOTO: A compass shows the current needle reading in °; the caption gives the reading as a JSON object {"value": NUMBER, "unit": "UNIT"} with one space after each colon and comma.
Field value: {"value": 202.5, "unit": "°"}
